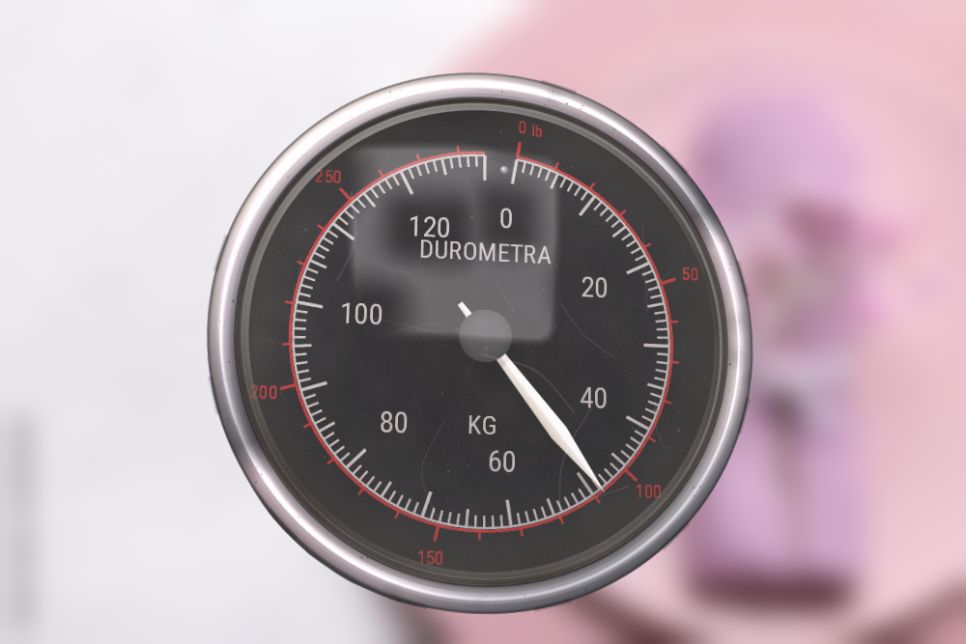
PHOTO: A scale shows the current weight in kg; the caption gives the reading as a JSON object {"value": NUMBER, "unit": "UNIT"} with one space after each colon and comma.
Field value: {"value": 49, "unit": "kg"}
